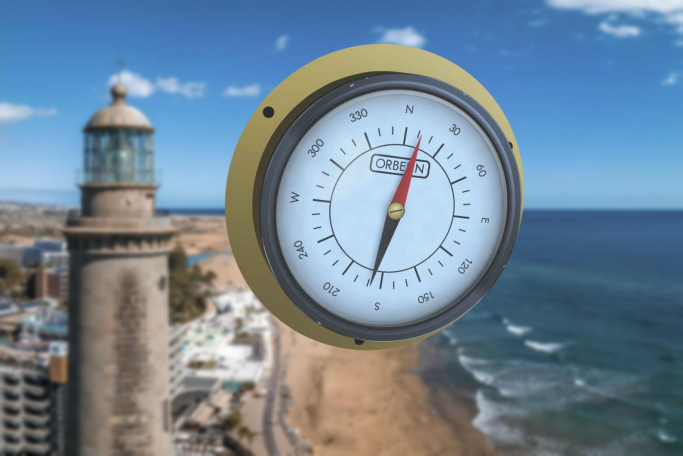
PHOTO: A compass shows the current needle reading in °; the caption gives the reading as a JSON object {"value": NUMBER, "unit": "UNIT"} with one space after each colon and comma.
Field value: {"value": 10, "unit": "°"}
